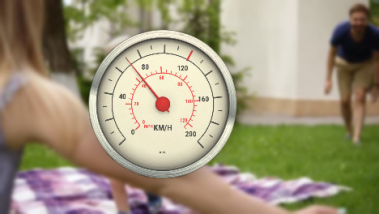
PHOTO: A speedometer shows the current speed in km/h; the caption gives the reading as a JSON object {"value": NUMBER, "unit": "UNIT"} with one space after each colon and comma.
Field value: {"value": 70, "unit": "km/h"}
